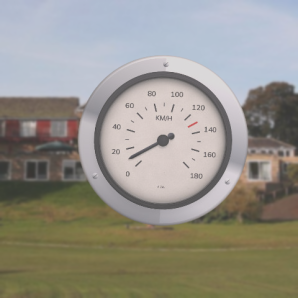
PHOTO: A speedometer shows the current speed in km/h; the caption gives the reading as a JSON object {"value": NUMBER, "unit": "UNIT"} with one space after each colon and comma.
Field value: {"value": 10, "unit": "km/h"}
